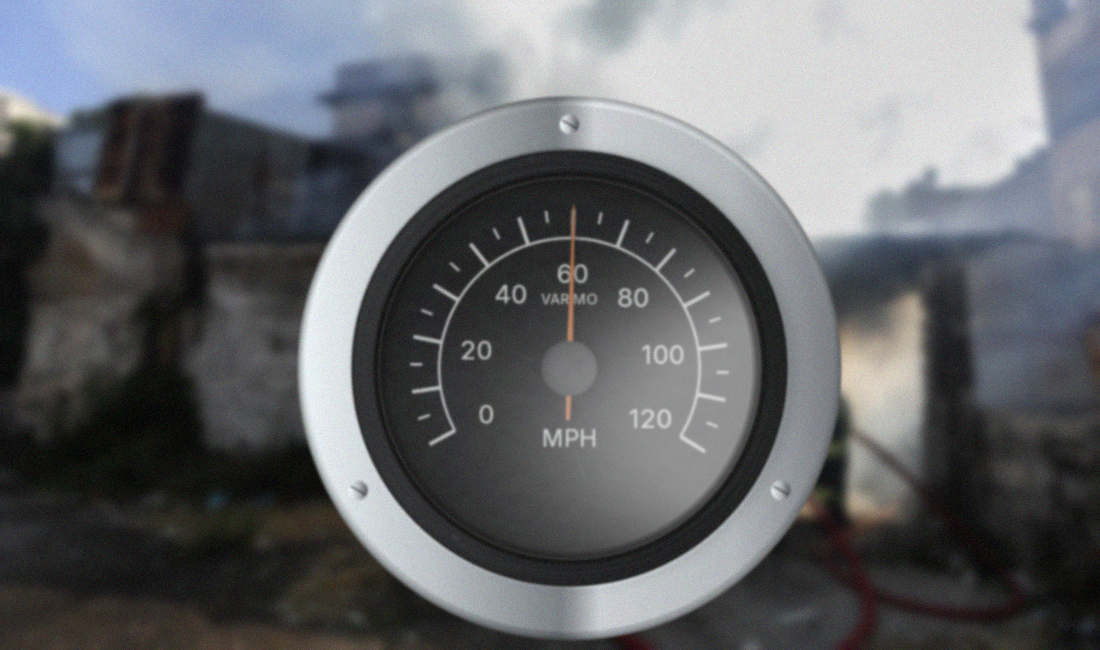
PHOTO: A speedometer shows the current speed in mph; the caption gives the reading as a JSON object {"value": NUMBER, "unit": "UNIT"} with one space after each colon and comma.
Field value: {"value": 60, "unit": "mph"}
